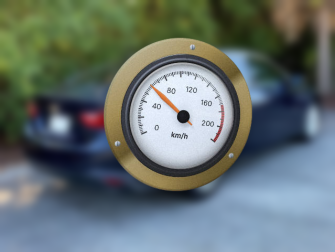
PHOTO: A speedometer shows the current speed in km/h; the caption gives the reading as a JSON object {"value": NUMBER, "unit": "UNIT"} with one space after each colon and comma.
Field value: {"value": 60, "unit": "km/h"}
